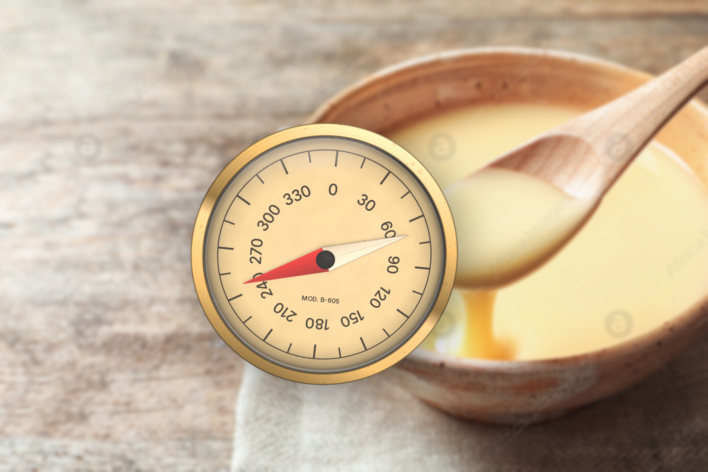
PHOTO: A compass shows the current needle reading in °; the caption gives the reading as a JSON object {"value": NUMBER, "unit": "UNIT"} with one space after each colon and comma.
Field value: {"value": 247.5, "unit": "°"}
